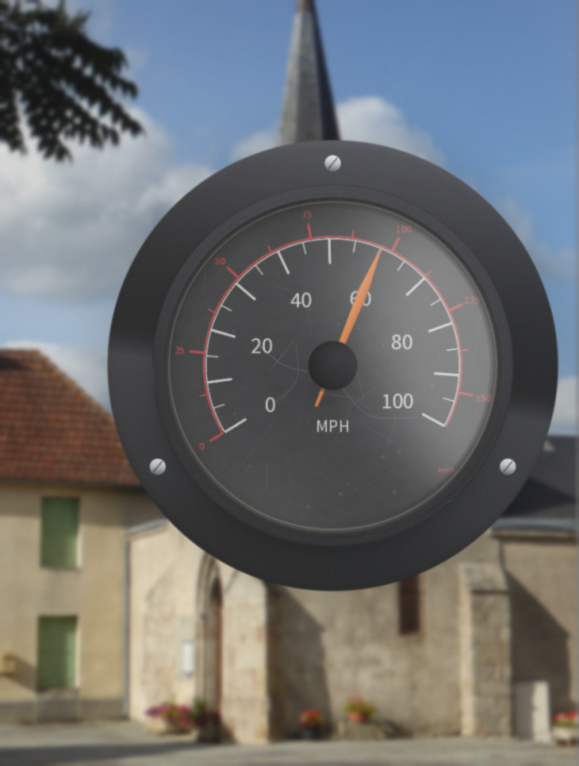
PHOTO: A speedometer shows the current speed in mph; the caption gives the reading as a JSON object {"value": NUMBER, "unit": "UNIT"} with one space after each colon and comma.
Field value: {"value": 60, "unit": "mph"}
